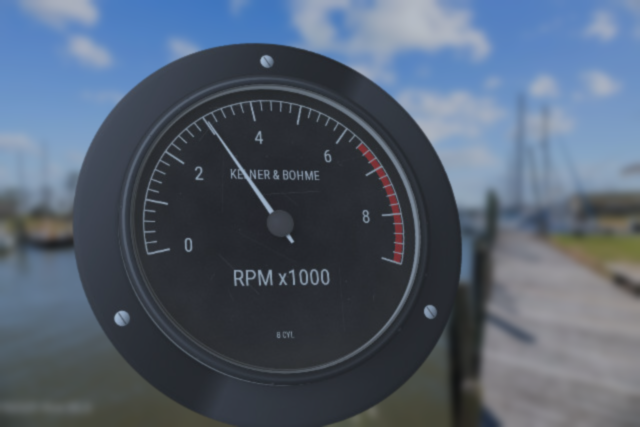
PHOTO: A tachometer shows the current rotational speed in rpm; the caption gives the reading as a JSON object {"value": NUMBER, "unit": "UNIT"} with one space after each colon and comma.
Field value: {"value": 3000, "unit": "rpm"}
